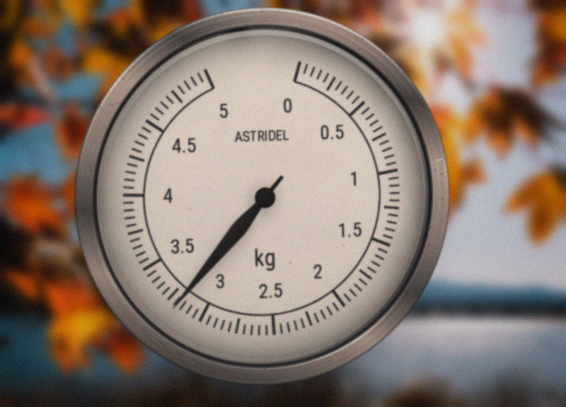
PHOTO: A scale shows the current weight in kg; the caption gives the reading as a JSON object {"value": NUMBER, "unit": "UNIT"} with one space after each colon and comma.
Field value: {"value": 3.2, "unit": "kg"}
